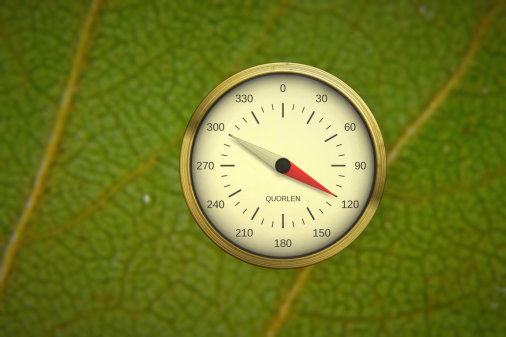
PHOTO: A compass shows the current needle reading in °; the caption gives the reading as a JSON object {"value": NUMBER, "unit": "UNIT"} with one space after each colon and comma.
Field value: {"value": 120, "unit": "°"}
